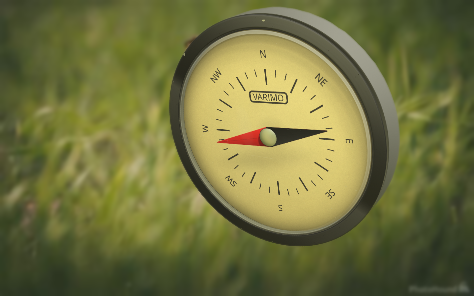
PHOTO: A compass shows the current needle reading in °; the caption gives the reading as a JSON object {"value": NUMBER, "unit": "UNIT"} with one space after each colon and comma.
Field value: {"value": 260, "unit": "°"}
